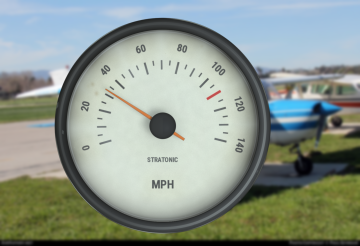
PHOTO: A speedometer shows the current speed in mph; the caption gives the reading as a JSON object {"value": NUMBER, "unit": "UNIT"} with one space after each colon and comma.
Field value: {"value": 32.5, "unit": "mph"}
